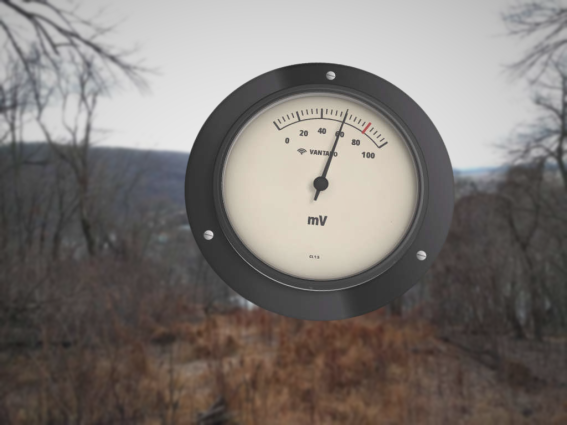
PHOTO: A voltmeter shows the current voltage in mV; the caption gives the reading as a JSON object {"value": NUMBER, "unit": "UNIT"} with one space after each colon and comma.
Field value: {"value": 60, "unit": "mV"}
